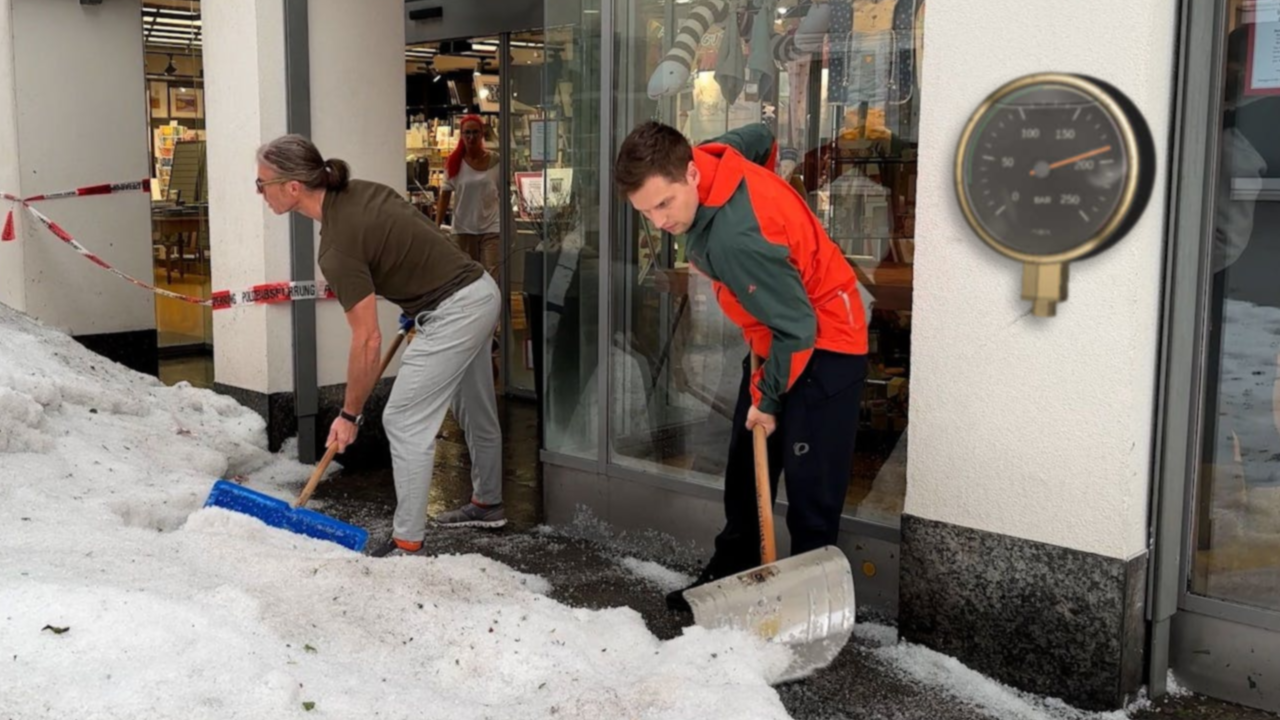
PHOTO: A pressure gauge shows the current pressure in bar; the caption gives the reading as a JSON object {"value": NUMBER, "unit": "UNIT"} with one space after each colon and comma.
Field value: {"value": 190, "unit": "bar"}
